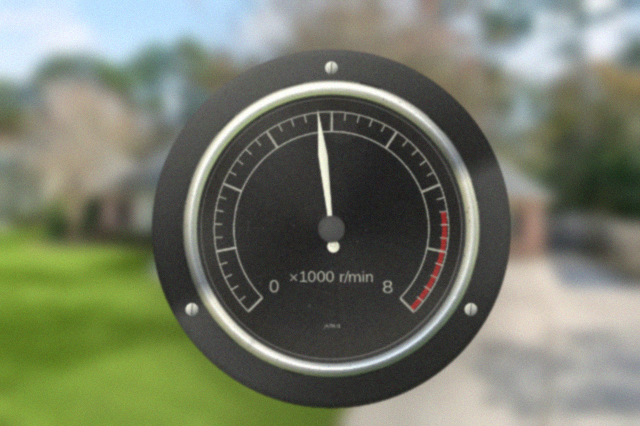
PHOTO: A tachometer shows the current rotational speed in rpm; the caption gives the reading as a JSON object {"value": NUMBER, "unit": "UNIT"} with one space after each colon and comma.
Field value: {"value": 3800, "unit": "rpm"}
